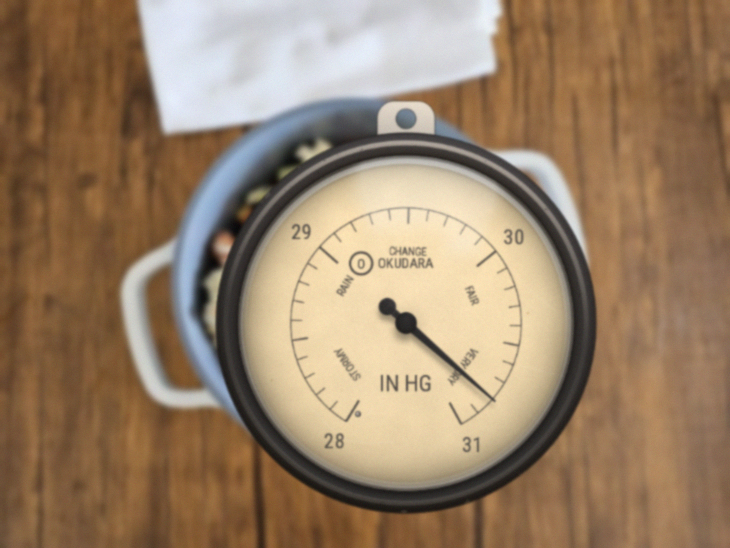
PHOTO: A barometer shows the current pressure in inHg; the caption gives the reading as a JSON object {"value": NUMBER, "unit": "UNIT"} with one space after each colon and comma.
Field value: {"value": 30.8, "unit": "inHg"}
